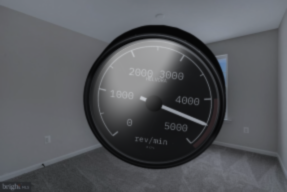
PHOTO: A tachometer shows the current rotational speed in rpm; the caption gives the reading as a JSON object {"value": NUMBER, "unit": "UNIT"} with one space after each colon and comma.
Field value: {"value": 4500, "unit": "rpm"}
